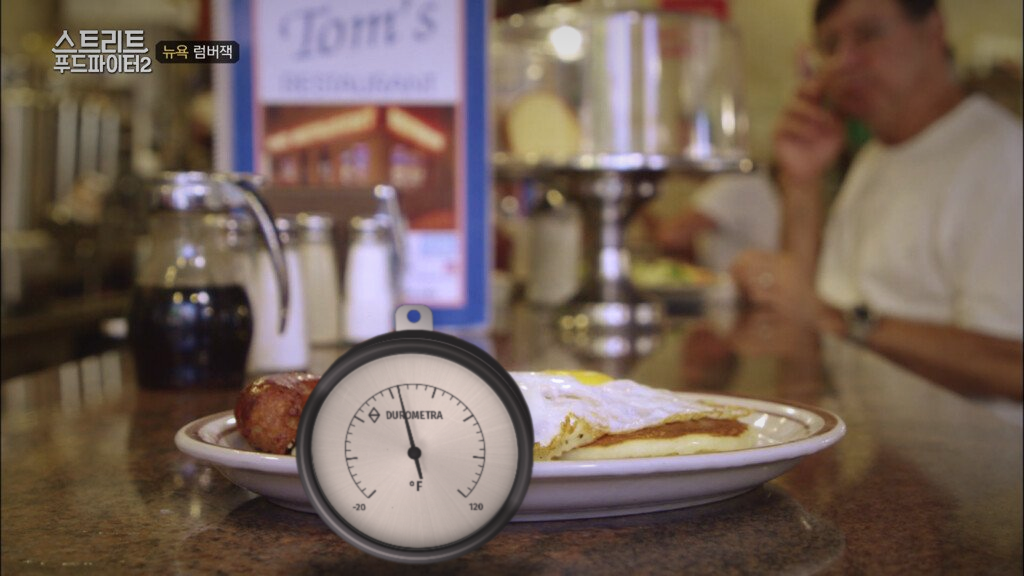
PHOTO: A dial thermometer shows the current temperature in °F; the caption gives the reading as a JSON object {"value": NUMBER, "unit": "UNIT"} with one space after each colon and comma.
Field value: {"value": 44, "unit": "°F"}
